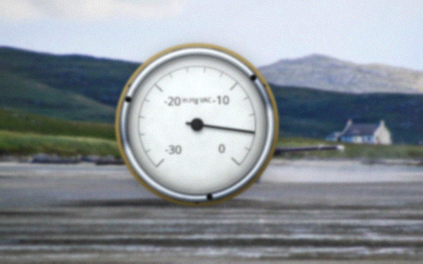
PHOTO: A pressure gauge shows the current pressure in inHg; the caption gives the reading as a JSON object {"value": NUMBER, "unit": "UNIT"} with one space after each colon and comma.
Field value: {"value": -4, "unit": "inHg"}
